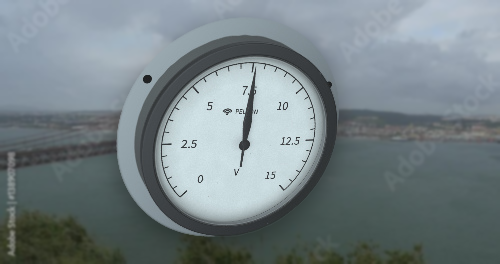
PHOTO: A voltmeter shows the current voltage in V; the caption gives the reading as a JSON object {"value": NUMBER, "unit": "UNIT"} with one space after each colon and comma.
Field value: {"value": 7.5, "unit": "V"}
